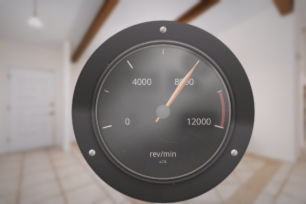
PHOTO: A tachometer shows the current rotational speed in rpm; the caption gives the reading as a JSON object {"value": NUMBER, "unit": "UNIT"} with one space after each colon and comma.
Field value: {"value": 8000, "unit": "rpm"}
